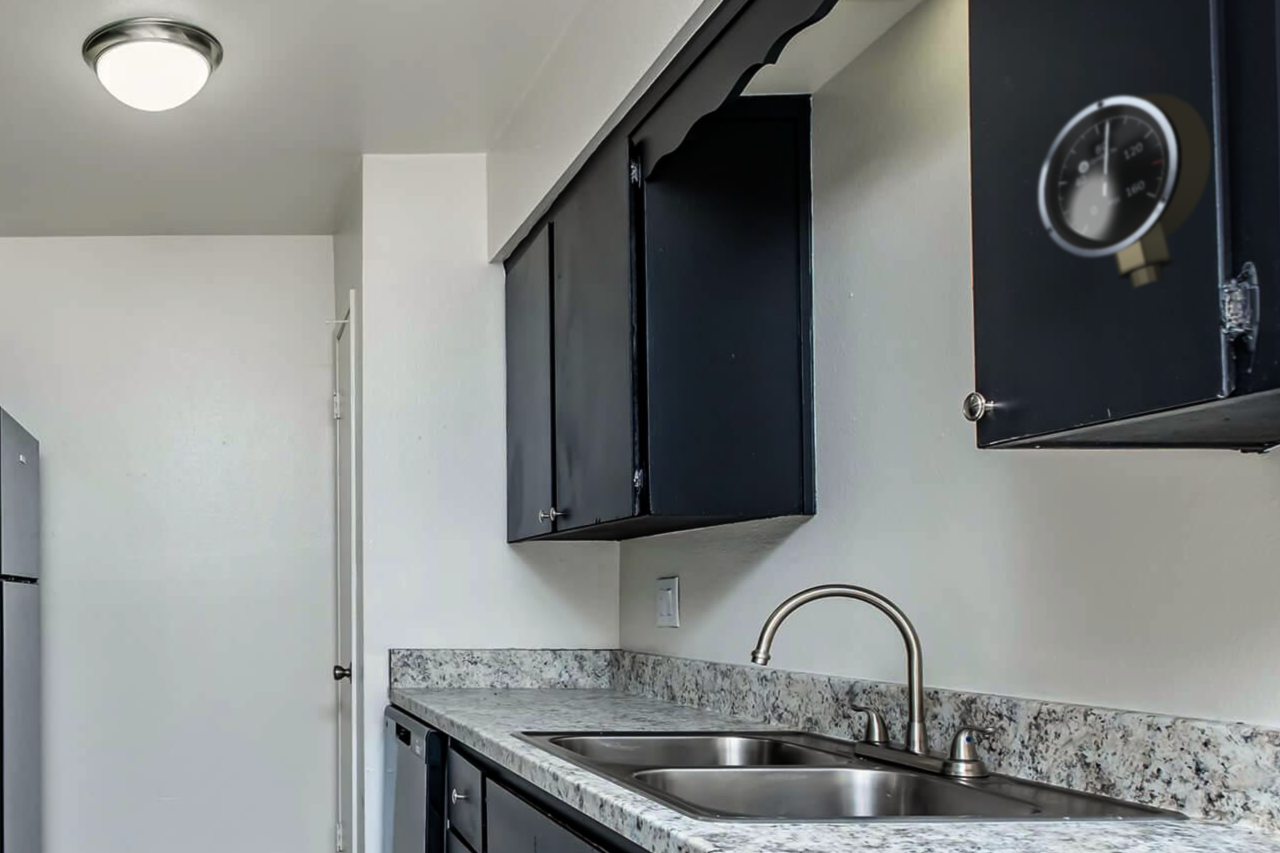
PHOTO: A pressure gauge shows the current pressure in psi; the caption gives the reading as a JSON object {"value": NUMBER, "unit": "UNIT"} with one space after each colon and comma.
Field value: {"value": 90, "unit": "psi"}
